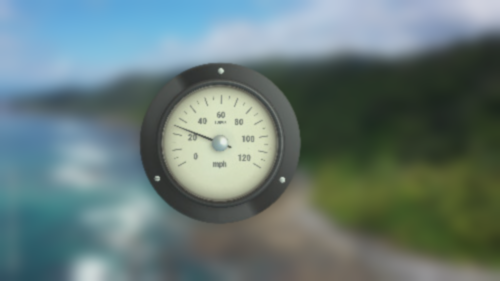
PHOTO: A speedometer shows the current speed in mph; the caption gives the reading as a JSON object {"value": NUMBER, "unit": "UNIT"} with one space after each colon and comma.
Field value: {"value": 25, "unit": "mph"}
